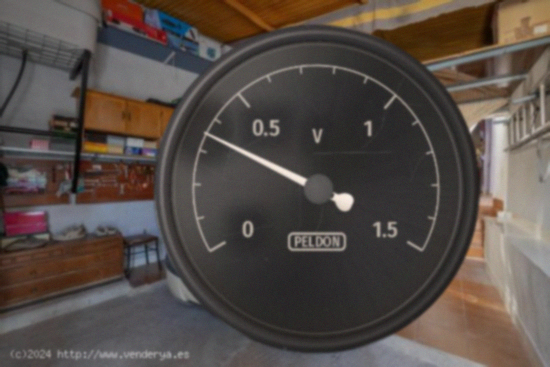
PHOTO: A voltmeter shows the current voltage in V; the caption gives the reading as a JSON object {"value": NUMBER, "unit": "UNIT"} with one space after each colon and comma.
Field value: {"value": 0.35, "unit": "V"}
